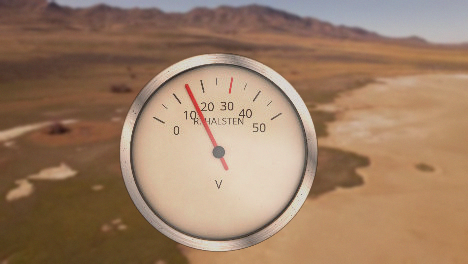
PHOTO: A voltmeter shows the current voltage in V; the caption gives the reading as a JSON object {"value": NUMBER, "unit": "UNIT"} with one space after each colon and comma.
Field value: {"value": 15, "unit": "V"}
